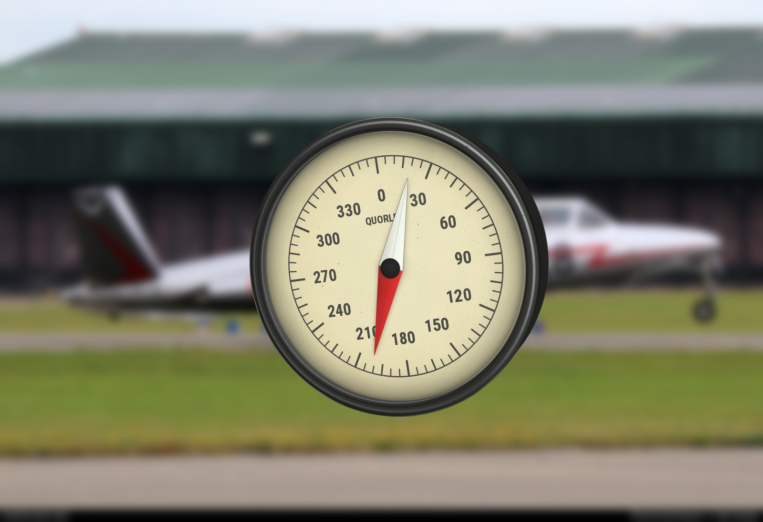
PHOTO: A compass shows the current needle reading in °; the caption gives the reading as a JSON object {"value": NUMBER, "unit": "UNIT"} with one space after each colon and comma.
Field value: {"value": 200, "unit": "°"}
